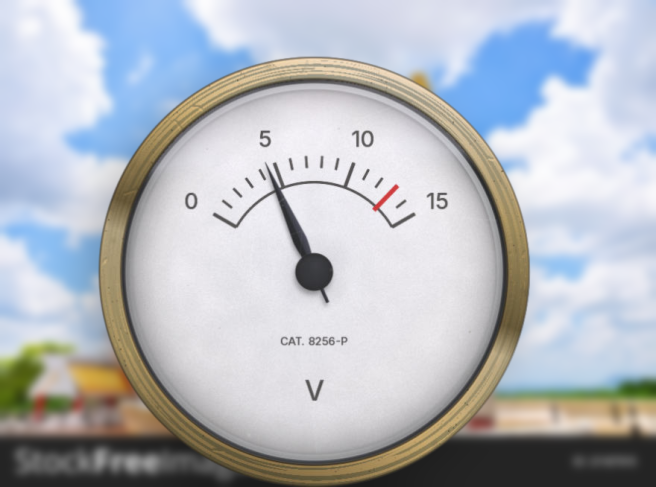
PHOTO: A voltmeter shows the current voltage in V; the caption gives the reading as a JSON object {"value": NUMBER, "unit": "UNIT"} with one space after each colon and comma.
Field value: {"value": 4.5, "unit": "V"}
